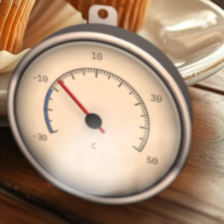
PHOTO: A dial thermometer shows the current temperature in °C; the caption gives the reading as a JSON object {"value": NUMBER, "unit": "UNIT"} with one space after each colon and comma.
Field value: {"value": -5, "unit": "°C"}
